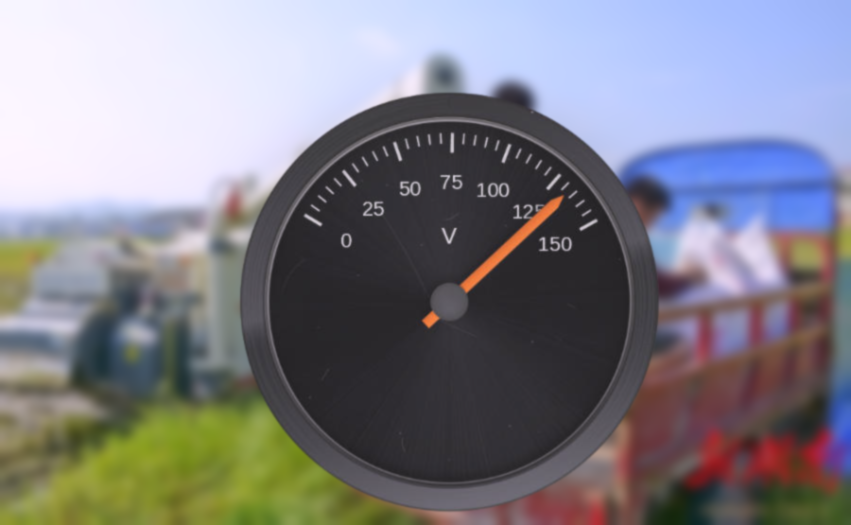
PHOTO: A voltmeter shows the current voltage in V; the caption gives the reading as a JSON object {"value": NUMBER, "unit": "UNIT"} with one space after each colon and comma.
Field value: {"value": 132.5, "unit": "V"}
